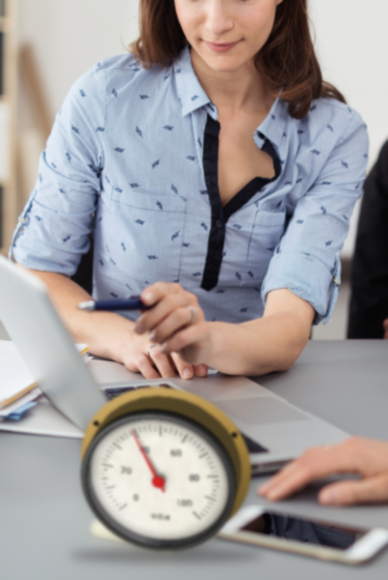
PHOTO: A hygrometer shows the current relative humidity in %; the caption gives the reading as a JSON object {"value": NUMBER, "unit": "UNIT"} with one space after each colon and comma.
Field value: {"value": 40, "unit": "%"}
